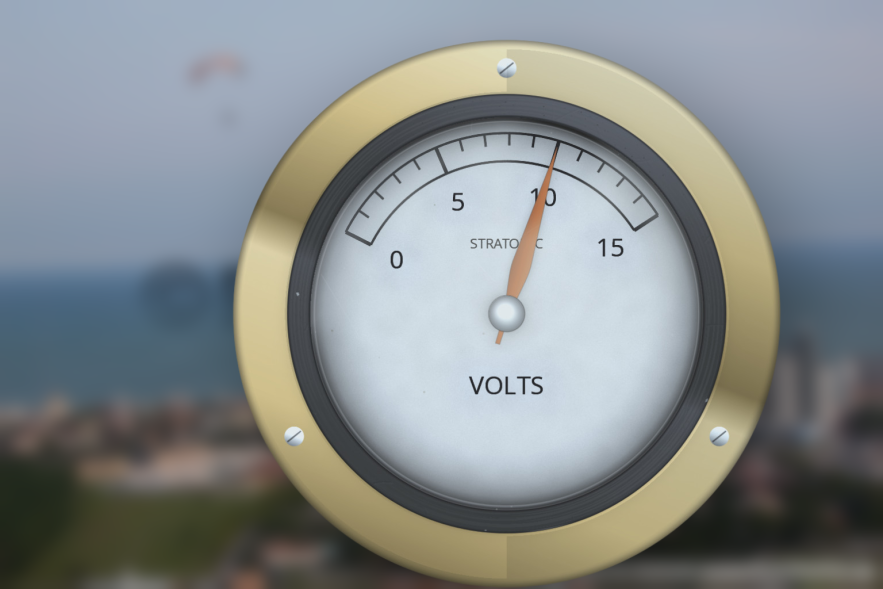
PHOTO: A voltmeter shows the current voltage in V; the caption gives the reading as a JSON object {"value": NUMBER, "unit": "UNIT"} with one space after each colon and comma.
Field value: {"value": 10, "unit": "V"}
